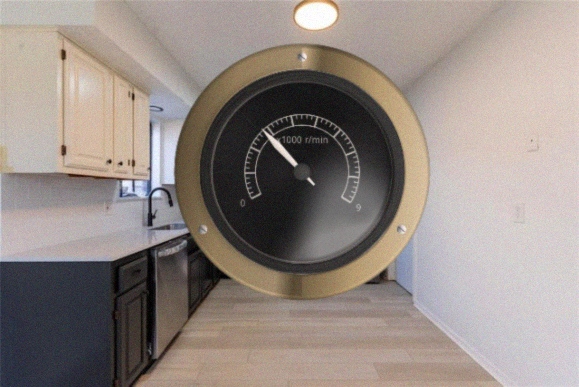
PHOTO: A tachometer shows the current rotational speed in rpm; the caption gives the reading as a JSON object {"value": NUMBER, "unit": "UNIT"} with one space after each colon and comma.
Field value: {"value": 2800, "unit": "rpm"}
